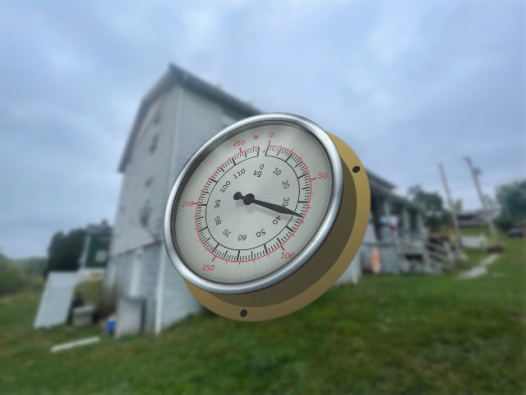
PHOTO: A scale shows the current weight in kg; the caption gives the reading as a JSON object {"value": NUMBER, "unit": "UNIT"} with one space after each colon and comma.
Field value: {"value": 35, "unit": "kg"}
